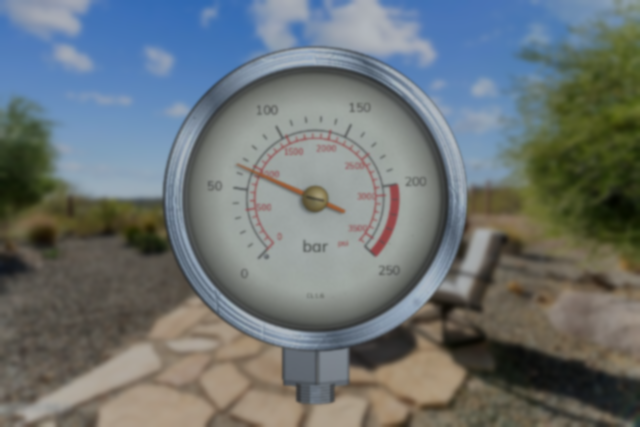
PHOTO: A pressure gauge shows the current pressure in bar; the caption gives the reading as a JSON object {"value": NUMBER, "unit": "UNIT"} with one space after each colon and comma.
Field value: {"value": 65, "unit": "bar"}
